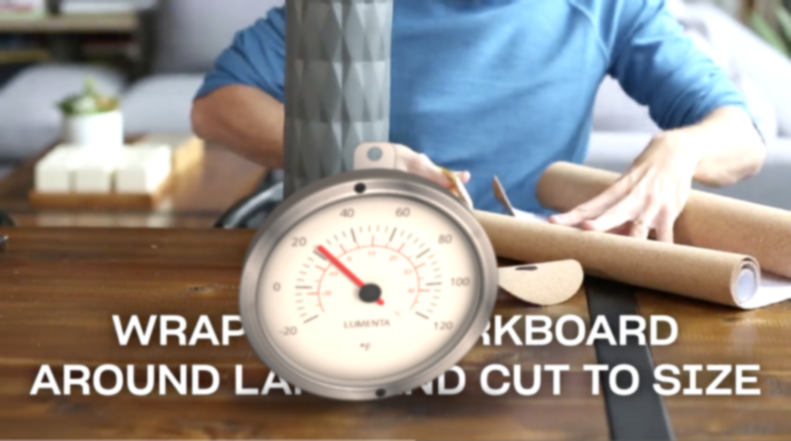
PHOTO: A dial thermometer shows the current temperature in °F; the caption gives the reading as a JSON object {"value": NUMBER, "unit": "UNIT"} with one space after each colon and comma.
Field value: {"value": 24, "unit": "°F"}
